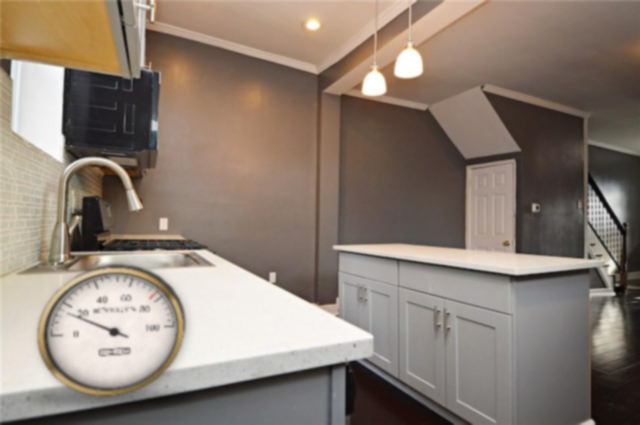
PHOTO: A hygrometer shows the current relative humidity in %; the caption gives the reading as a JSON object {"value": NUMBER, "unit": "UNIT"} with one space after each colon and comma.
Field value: {"value": 16, "unit": "%"}
